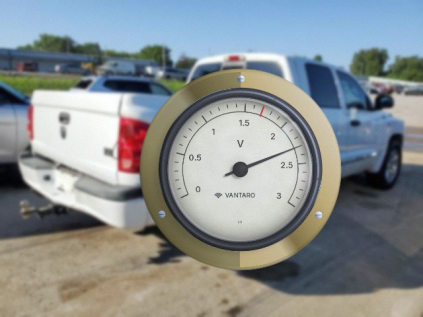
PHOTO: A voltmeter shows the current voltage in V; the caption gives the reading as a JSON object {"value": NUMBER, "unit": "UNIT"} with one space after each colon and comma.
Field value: {"value": 2.3, "unit": "V"}
